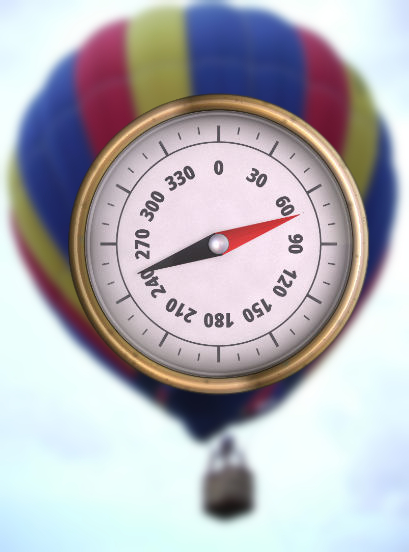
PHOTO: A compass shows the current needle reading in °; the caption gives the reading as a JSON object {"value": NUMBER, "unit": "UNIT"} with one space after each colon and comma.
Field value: {"value": 70, "unit": "°"}
